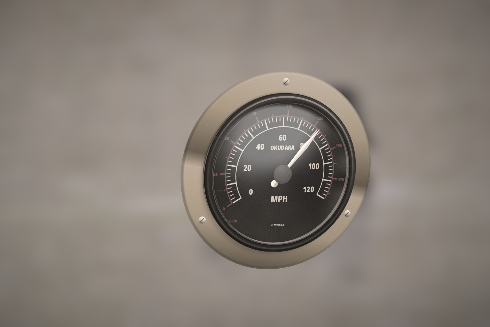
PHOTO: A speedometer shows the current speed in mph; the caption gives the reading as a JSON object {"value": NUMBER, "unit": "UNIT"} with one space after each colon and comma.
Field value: {"value": 80, "unit": "mph"}
